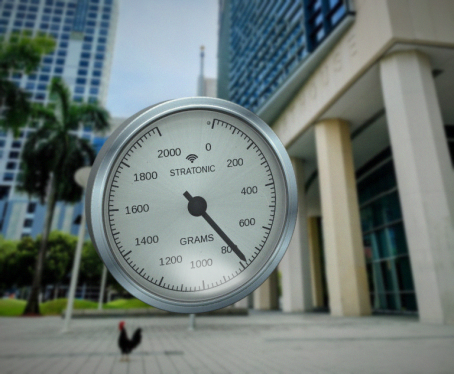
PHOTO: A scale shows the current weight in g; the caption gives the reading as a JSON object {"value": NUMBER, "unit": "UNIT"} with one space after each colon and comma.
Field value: {"value": 780, "unit": "g"}
